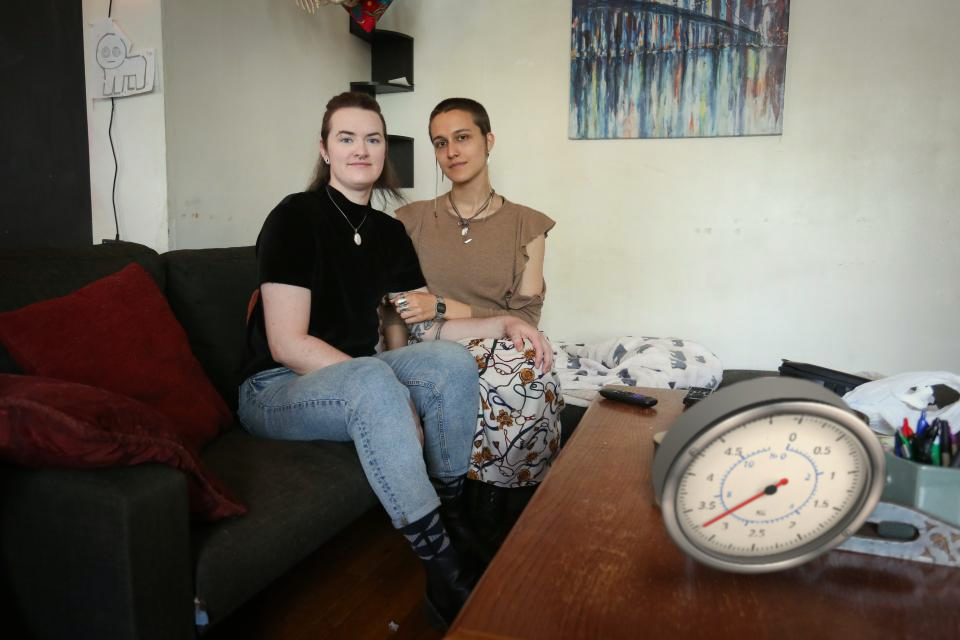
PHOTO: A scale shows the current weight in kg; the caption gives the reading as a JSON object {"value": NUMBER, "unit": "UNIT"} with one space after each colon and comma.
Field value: {"value": 3.25, "unit": "kg"}
